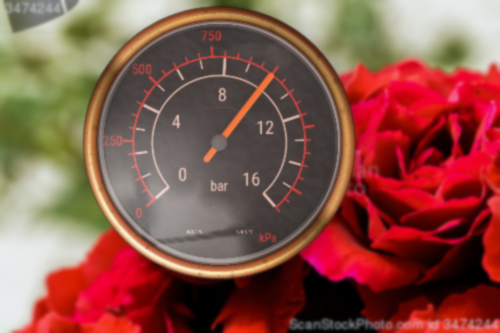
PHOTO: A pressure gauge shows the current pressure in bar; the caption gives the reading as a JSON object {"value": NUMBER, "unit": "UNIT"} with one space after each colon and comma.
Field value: {"value": 10, "unit": "bar"}
